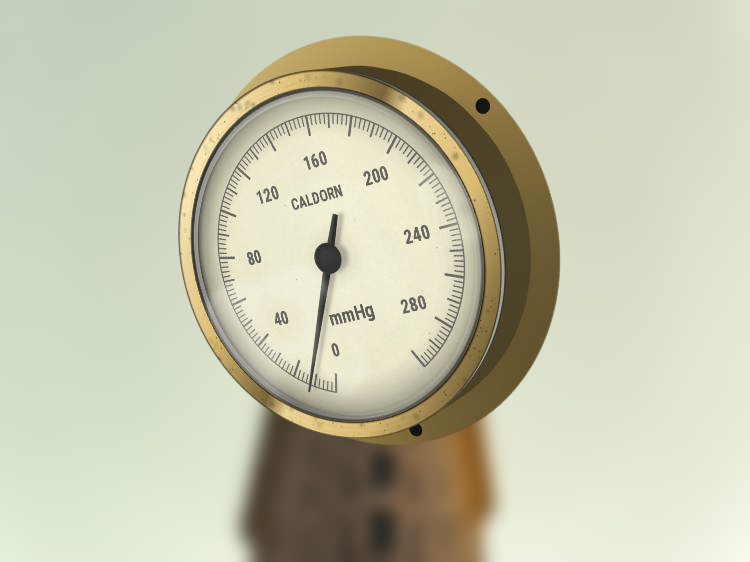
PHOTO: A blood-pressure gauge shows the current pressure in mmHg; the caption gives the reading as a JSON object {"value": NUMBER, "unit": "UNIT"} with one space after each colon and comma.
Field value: {"value": 10, "unit": "mmHg"}
